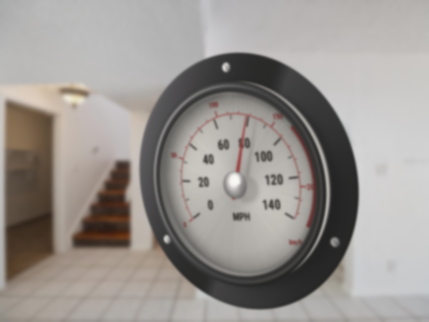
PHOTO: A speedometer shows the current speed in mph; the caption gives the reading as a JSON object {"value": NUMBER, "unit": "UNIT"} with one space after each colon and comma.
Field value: {"value": 80, "unit": "mph"}
